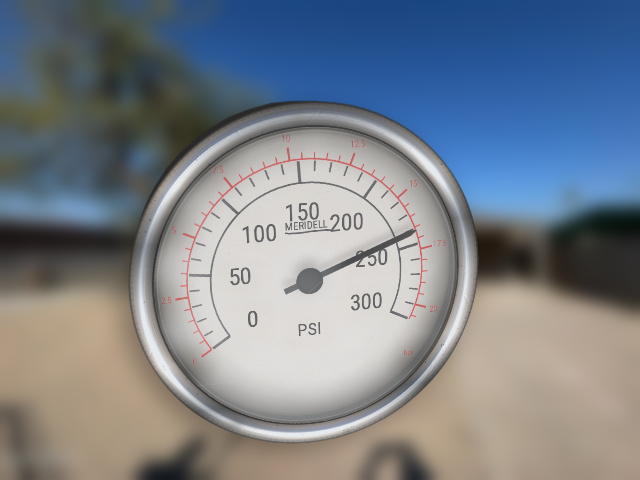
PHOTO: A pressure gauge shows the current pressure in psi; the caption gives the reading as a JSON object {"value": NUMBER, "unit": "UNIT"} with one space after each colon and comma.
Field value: {"value": 240, "unit": "psi"}
